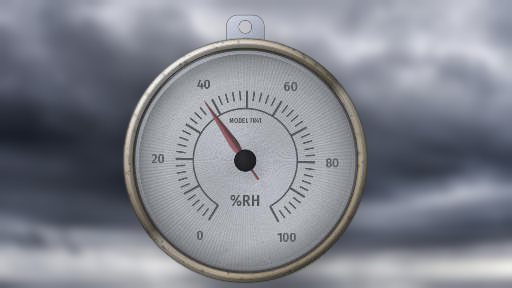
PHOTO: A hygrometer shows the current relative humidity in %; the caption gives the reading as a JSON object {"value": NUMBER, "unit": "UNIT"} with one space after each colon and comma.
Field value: {"value": 38, "unit": "%"}
